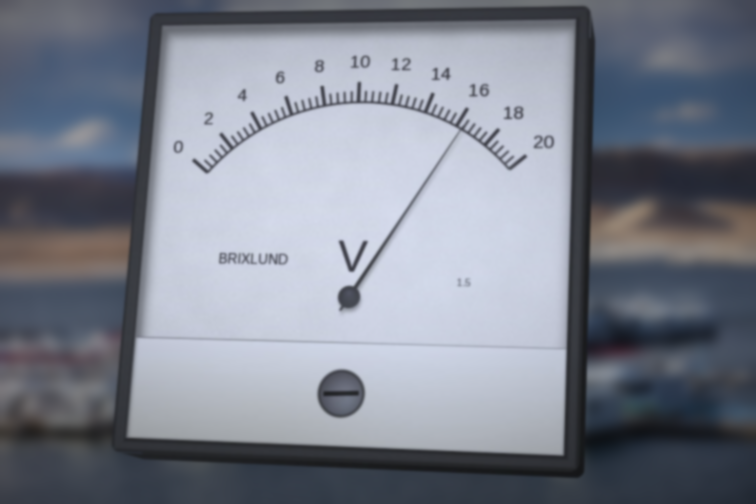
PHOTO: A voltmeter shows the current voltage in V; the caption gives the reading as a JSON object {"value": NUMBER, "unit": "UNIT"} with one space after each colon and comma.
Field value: {"value": 16.4, "unit": "V"}
